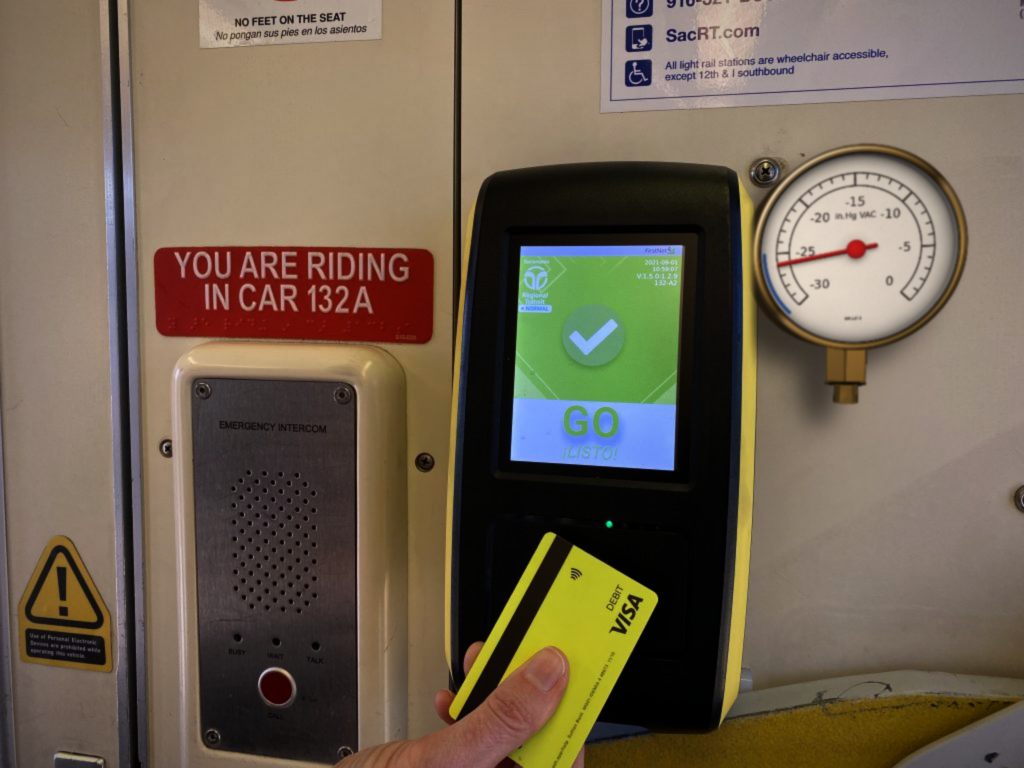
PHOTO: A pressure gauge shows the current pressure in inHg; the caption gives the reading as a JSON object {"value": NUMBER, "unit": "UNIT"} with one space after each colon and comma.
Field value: {"value": -26, "unit": "inHg"}
